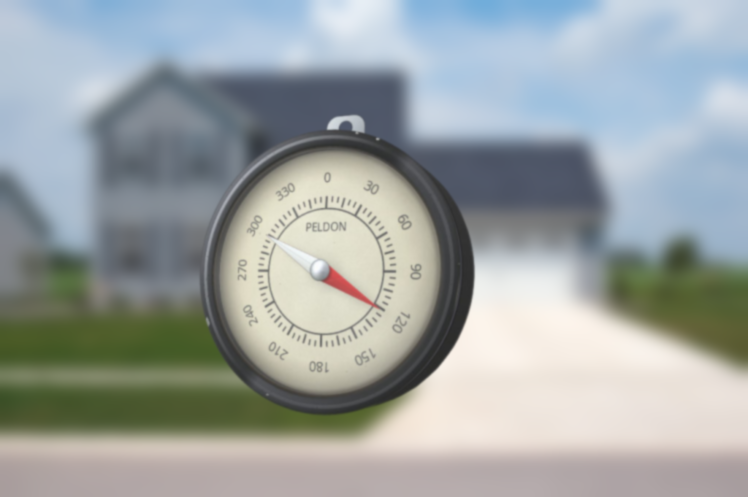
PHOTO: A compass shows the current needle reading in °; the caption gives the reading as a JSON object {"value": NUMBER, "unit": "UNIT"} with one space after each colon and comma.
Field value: {"value": 120, "unit": "°"}
